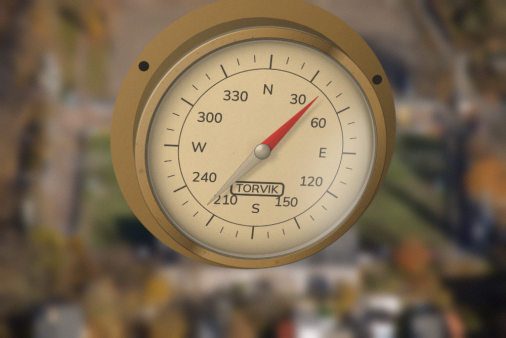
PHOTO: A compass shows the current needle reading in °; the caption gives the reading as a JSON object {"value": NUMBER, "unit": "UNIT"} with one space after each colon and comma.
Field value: {"value": 40, "unit": "°"}
